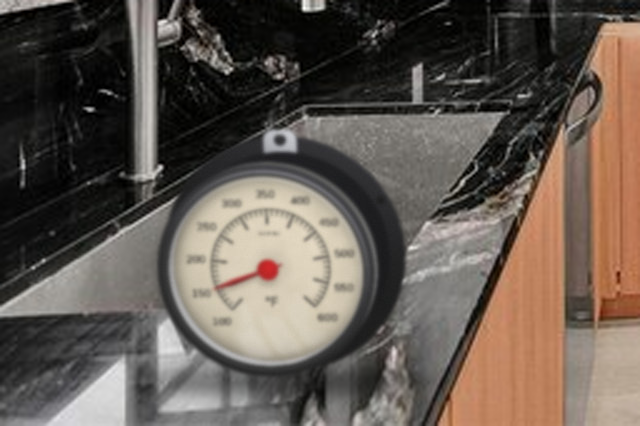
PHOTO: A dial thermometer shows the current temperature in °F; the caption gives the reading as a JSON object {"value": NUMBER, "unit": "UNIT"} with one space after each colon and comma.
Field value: {"value": 150, "unit": "°F"}
